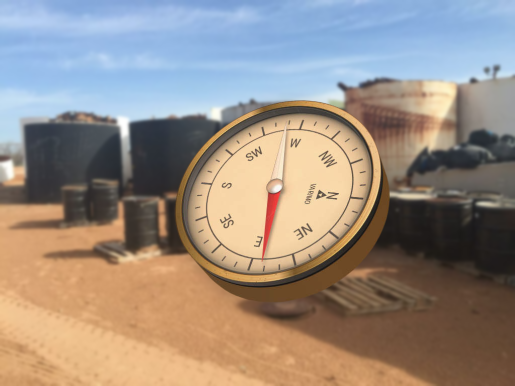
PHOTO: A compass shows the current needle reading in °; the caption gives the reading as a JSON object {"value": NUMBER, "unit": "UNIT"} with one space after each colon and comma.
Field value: {"value": 80, "unit": "°"}
